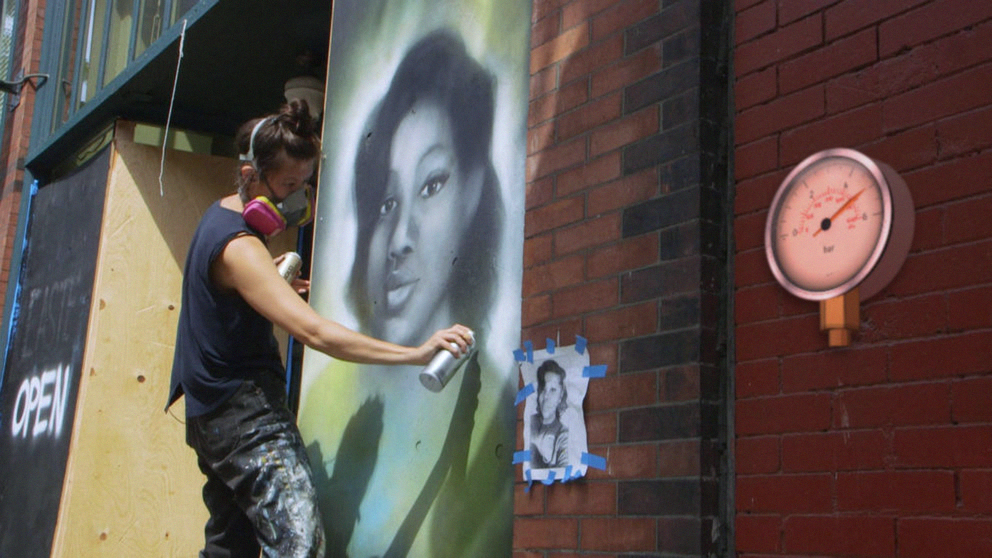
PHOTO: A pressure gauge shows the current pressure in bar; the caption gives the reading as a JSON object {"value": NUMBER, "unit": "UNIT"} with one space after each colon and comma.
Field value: {"value": 5, "unit": "bar"}
